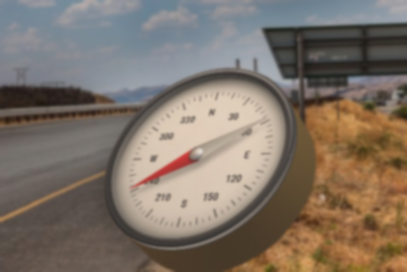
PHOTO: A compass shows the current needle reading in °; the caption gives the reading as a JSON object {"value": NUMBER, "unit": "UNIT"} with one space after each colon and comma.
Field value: {"value": 240, "unit": "°"}
